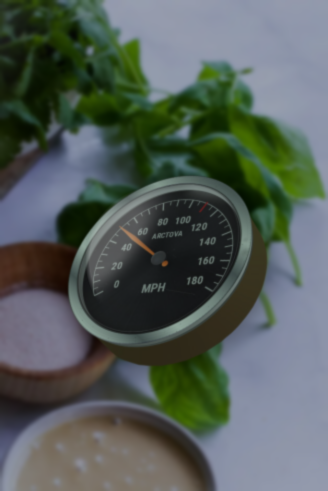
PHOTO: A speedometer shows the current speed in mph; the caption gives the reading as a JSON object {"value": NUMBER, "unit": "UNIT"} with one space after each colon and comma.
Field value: {"value": 50, "unit": "mph"}
